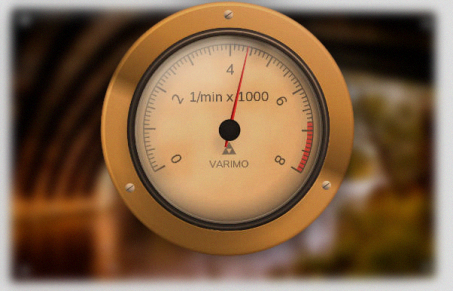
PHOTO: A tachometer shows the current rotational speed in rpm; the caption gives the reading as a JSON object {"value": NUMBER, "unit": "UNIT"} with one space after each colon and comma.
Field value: {"value": 4400, "unit": "rpm"}
